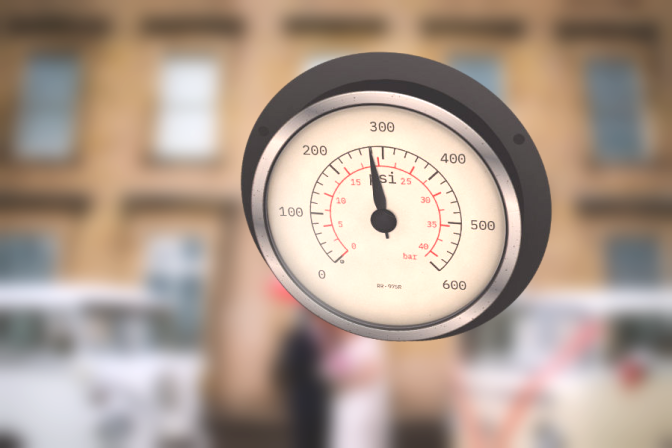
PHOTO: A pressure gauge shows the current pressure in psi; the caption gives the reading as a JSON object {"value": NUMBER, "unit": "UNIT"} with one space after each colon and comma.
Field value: {"value": 280, "unit": "psi"}
